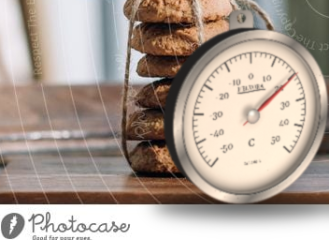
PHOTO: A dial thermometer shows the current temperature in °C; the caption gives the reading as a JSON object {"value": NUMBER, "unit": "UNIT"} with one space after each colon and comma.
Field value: {"value": 20, "unit": "°C"}
